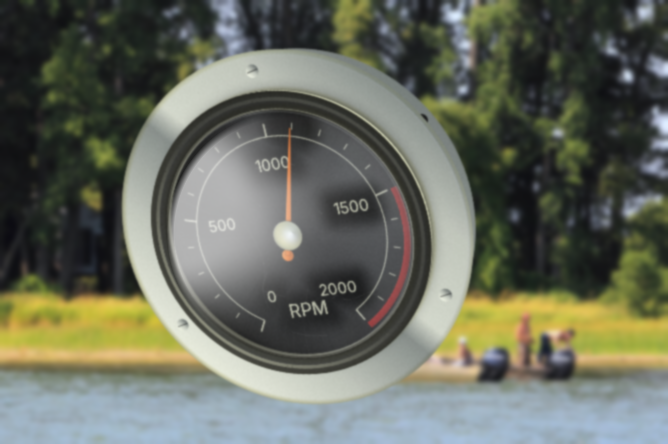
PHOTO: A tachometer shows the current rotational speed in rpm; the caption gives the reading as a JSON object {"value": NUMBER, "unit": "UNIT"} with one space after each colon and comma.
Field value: {"value": 1100, "unit": "rpm"}
